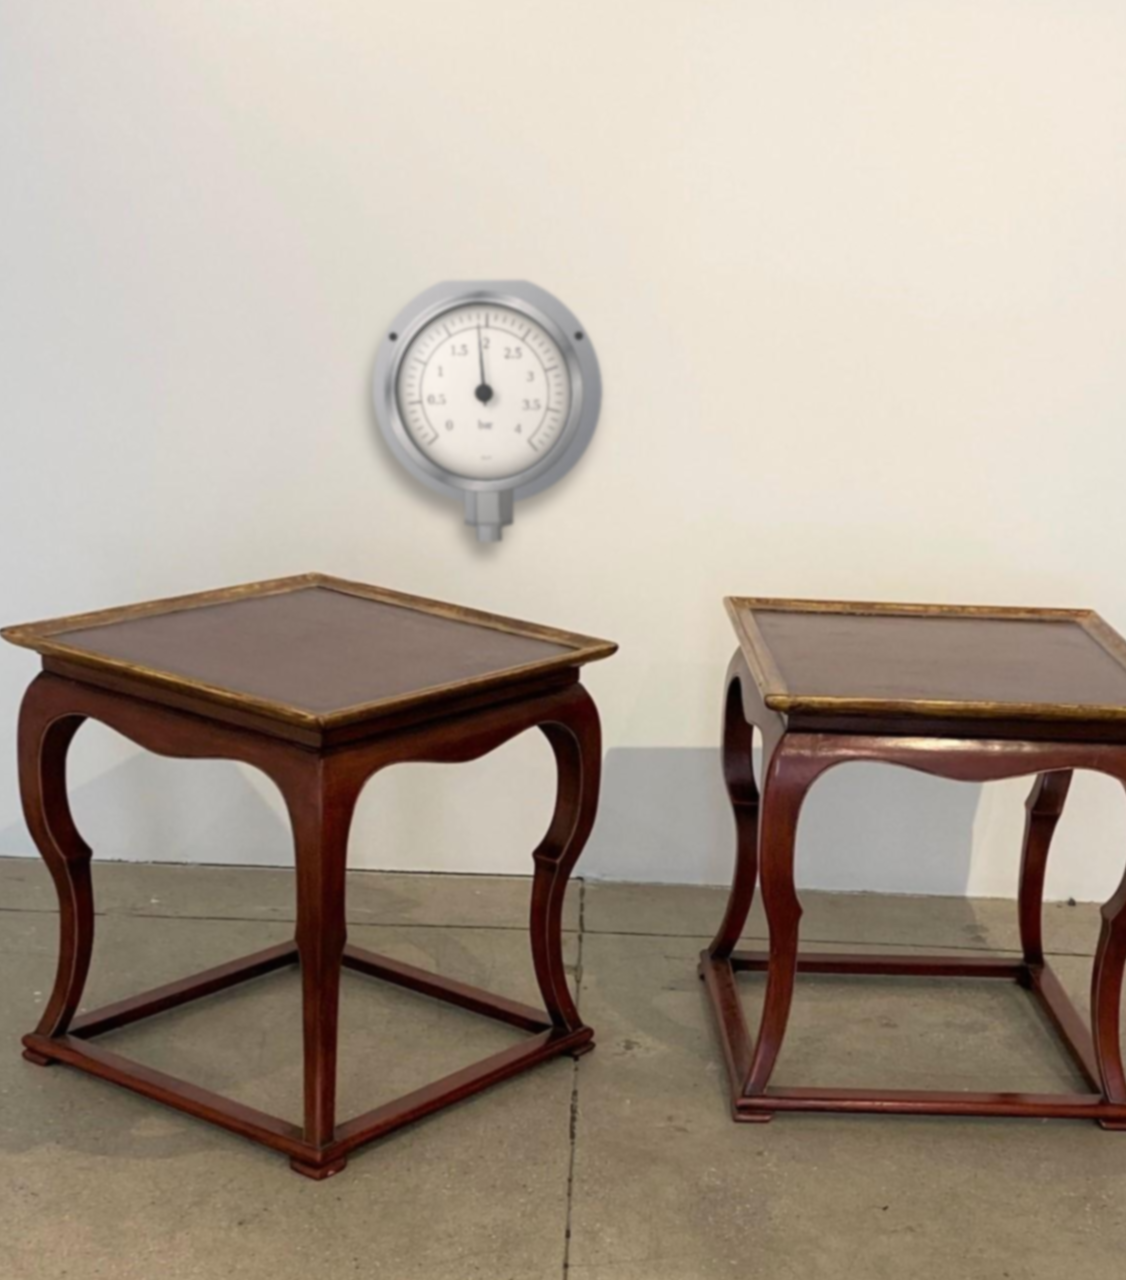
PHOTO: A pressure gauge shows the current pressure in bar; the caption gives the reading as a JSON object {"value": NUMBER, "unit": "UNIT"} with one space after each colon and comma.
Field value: {"value": 1.9, "unit": "bar"}
